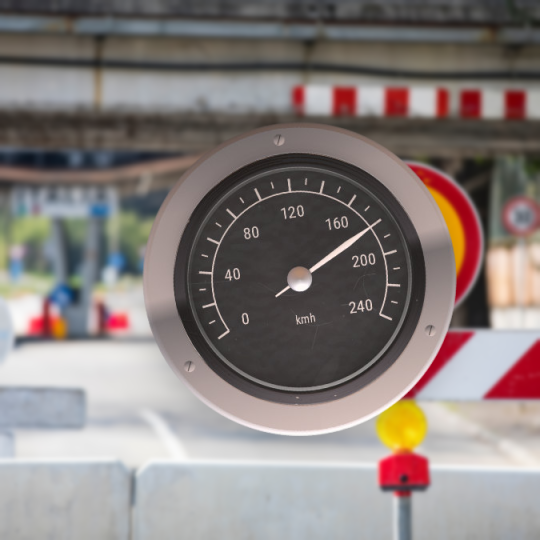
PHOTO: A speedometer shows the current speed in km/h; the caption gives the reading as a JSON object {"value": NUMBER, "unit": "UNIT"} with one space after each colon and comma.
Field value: {"value": 180, "unit": "km/h"}
